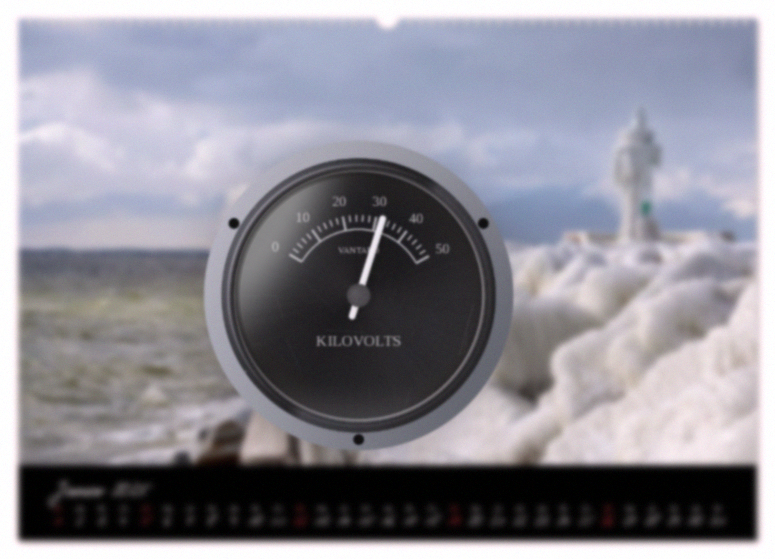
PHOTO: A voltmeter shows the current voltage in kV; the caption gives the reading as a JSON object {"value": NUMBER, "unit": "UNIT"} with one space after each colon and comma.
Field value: {"value": 32, "unit": "kV"}
